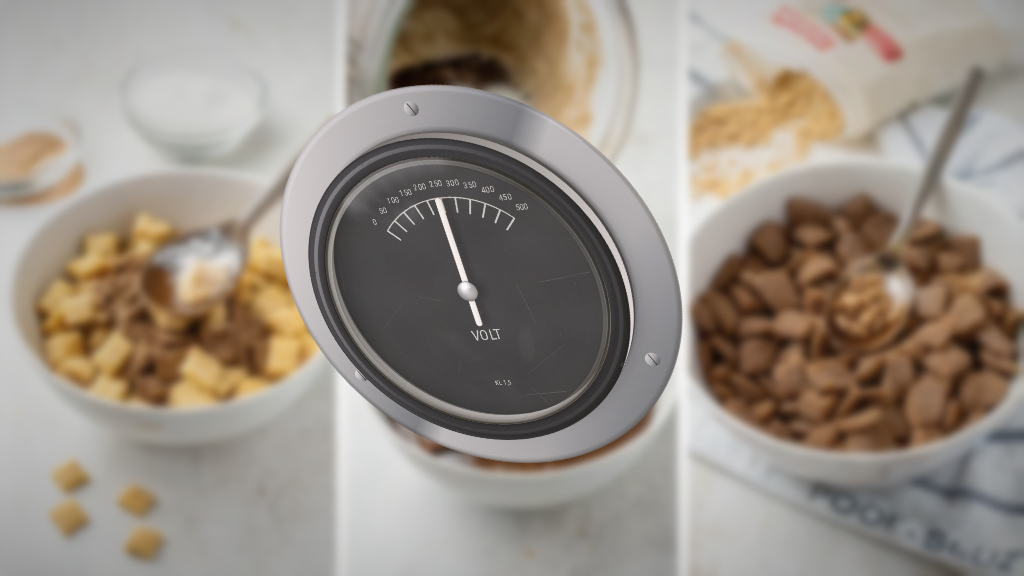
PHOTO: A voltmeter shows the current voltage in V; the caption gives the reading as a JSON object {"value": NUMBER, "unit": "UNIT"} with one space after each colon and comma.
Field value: {"value": 250, "unit": "V"}
